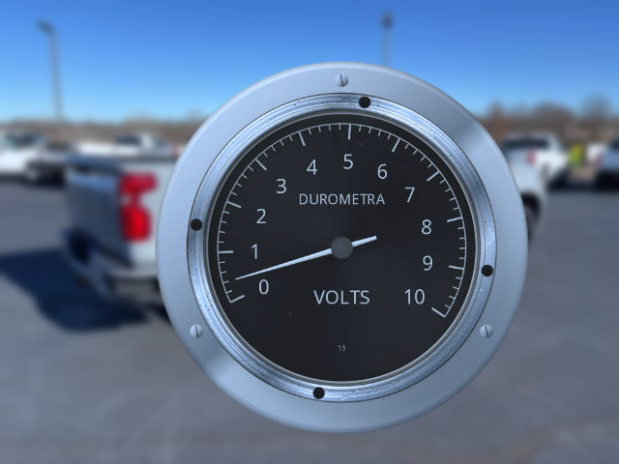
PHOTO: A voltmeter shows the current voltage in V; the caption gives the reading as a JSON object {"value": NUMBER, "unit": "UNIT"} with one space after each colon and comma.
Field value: {"value": 0.4, "unit": "V"}
